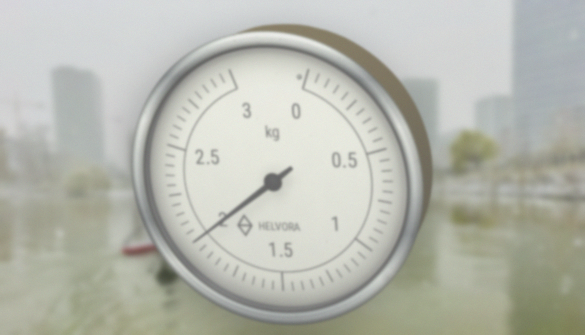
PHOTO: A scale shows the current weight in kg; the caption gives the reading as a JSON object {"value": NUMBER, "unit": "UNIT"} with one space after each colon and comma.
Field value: {"value": 2, "unit": "kg"}
